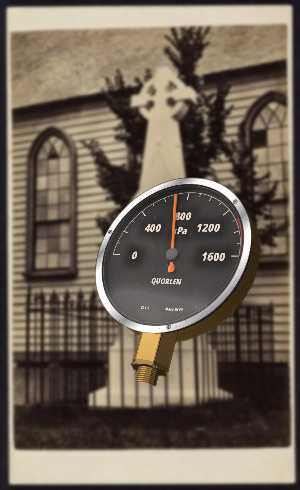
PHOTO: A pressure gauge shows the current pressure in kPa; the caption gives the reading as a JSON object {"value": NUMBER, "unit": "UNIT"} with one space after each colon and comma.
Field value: {"value": 700, "unit": "kPa"}
